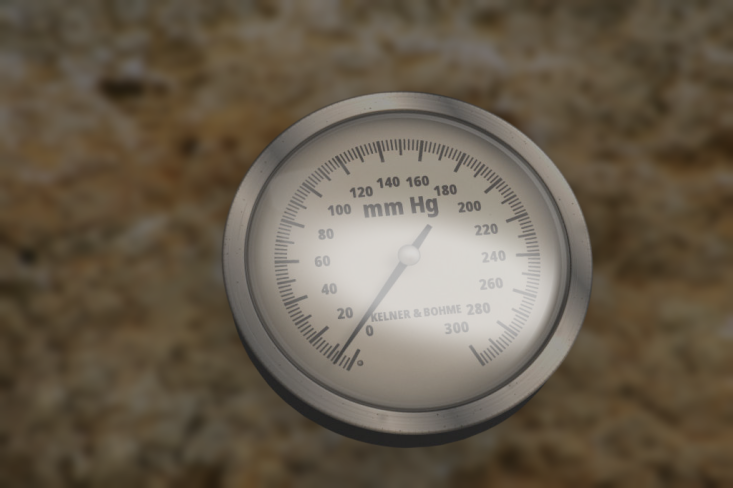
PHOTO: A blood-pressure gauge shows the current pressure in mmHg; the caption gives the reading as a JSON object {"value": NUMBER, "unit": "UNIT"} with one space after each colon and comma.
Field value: {"value": 6, "unit": "mmHg"}
